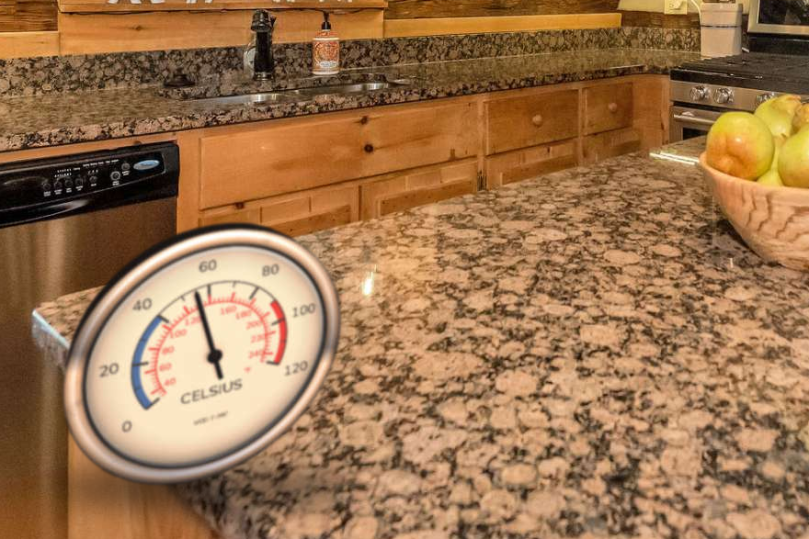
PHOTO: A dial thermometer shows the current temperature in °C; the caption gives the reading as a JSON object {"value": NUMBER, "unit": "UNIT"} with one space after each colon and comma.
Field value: {"value": 55, "unit": "°C"}
